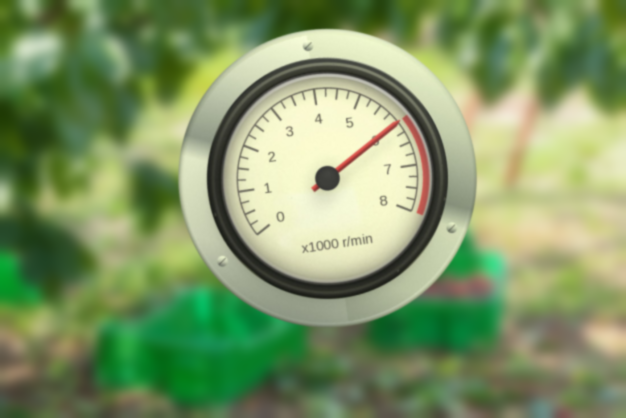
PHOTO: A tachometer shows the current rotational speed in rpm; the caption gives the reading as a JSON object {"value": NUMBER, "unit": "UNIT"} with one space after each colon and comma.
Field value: {"value": 6000, "unit": "rpm"}
